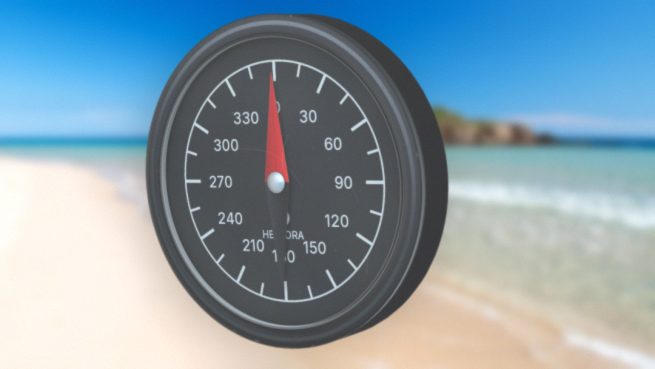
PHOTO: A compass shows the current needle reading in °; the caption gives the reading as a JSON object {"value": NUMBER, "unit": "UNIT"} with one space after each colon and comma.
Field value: {"value": 0, "unit": "°"}
